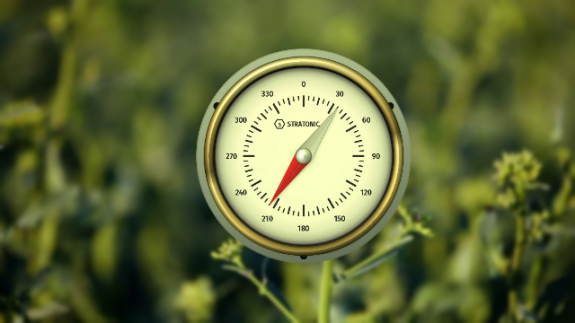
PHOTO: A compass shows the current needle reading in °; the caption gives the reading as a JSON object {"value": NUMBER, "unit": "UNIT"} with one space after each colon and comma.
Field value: {"value": 215, "unit": "°"}
